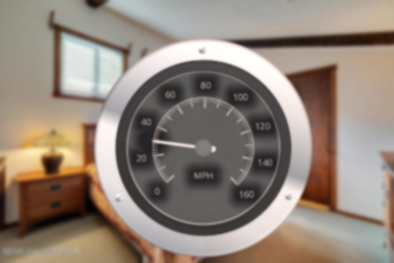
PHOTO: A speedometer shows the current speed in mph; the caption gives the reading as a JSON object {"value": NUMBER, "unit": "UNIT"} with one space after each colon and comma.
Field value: {"value": 30, "unit": "mph"}
